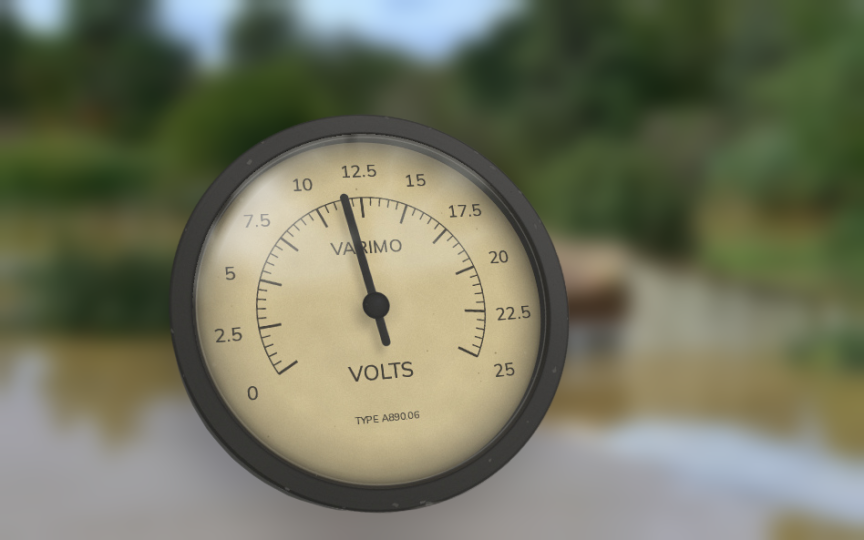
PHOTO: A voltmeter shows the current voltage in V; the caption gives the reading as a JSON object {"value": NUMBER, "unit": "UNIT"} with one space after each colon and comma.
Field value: {"value": 11.5, "unit": "V"}
